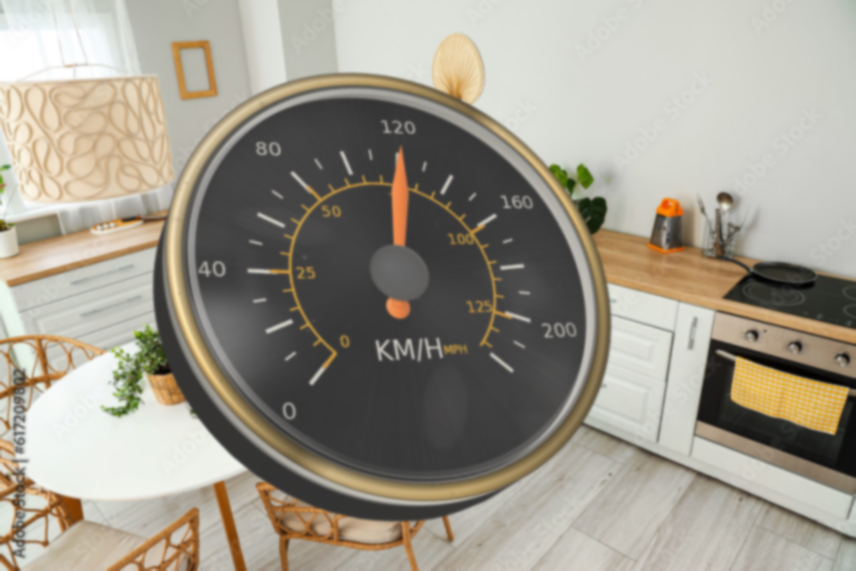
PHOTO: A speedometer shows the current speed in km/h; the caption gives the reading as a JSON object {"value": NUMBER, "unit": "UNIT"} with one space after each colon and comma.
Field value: {"value": 120, "unit": "km/h"}
